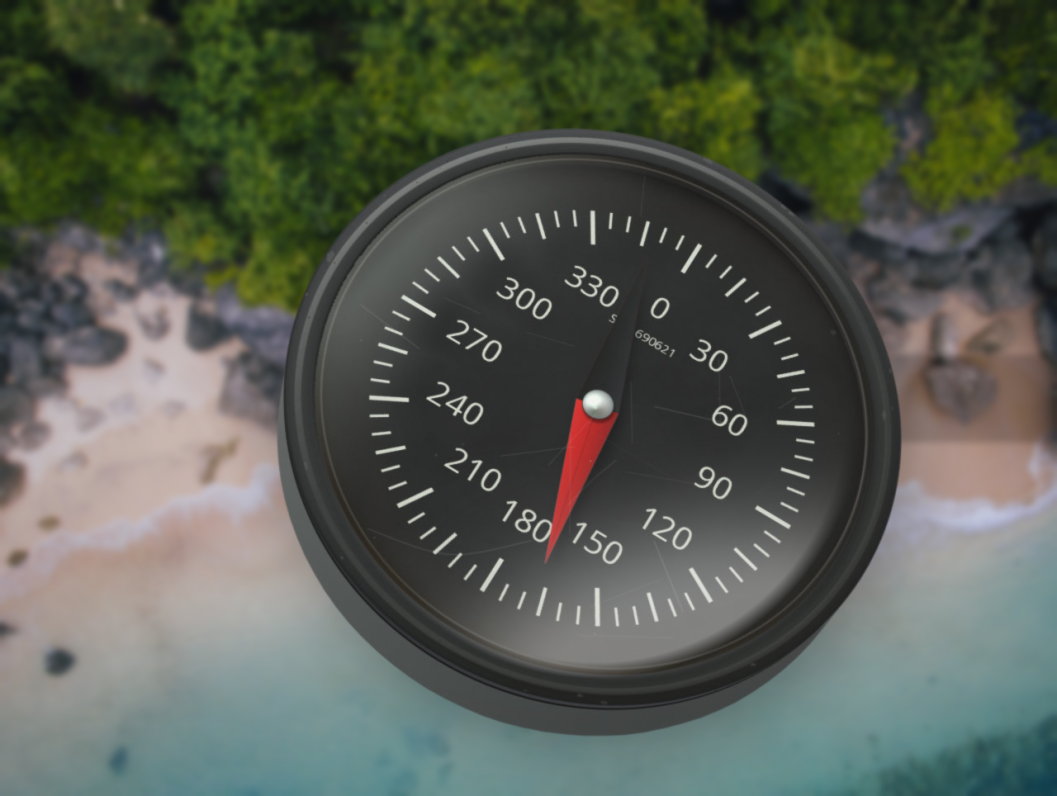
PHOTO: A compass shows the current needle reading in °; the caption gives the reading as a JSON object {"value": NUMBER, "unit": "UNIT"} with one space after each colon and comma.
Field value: {"value": 167.5, "unit": "°"}
